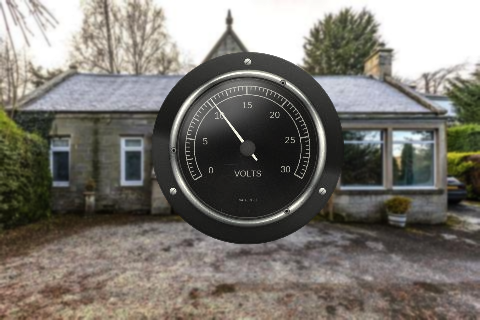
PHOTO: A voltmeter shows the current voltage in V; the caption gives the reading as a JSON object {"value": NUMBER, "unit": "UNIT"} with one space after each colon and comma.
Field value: {"value": 10.5, "unit": "V"}
